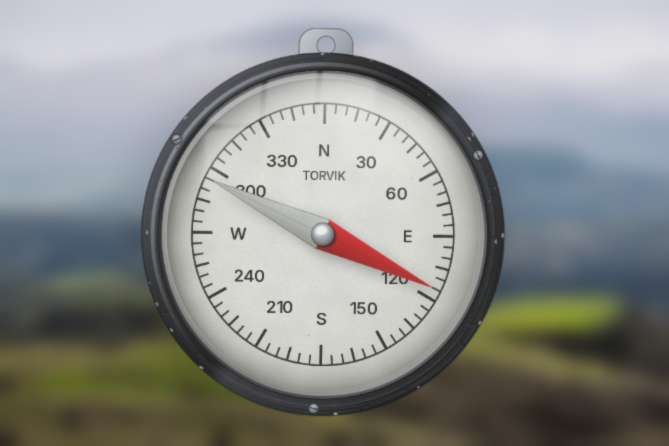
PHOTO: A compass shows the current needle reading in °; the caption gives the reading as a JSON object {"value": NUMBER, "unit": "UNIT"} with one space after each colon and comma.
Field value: {"value": 115, "unit": "°"}
